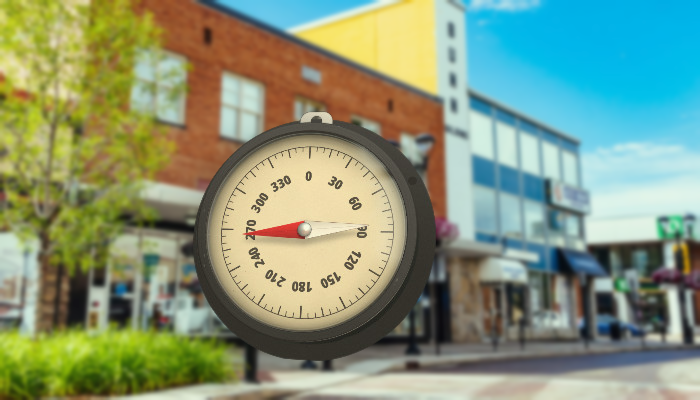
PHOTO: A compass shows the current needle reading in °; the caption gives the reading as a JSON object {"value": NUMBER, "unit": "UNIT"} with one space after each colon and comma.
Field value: {"value": 265, "unit": "°"}
